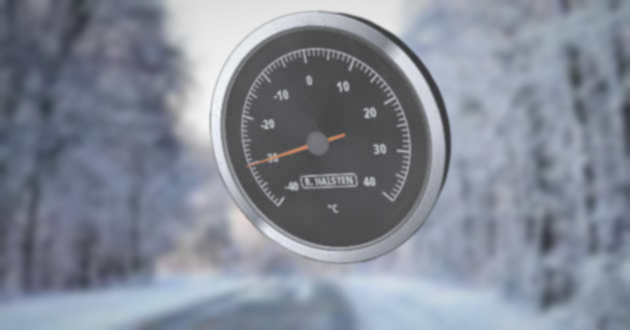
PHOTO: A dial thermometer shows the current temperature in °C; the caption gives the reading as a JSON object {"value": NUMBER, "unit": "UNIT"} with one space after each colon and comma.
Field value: {"value": -30, "unit": "°C"}
